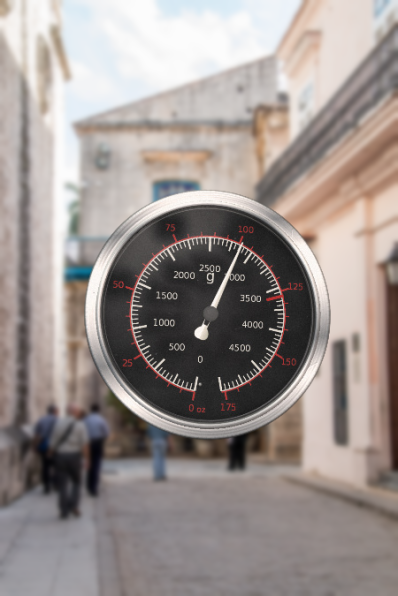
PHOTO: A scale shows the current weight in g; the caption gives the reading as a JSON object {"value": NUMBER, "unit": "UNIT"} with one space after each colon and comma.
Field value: {"value": 2850, "unit": "g"}
